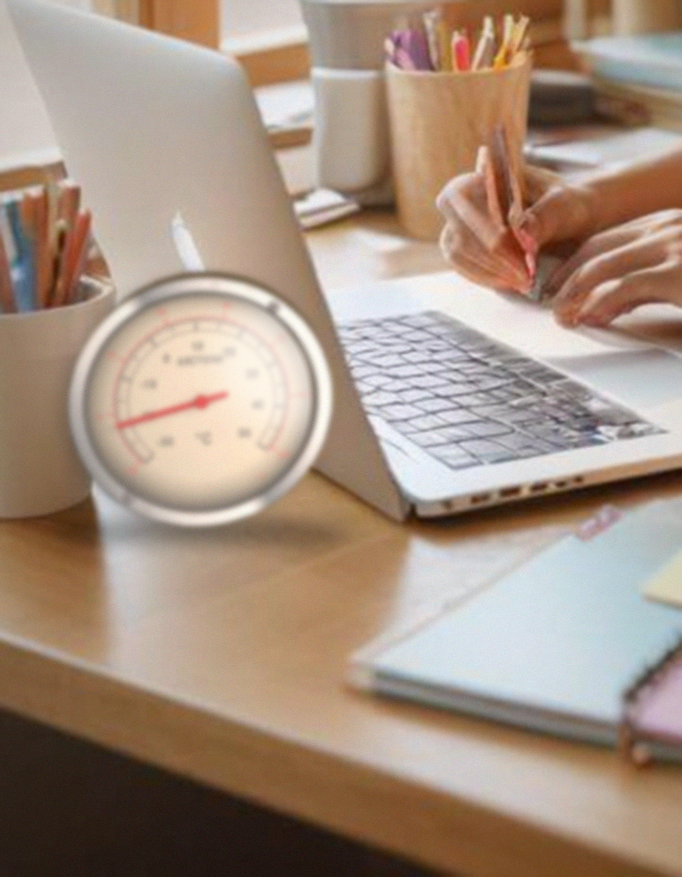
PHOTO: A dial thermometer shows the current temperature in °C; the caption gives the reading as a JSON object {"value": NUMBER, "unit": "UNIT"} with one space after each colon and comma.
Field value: {"value": -20, "unit": "°C"}
